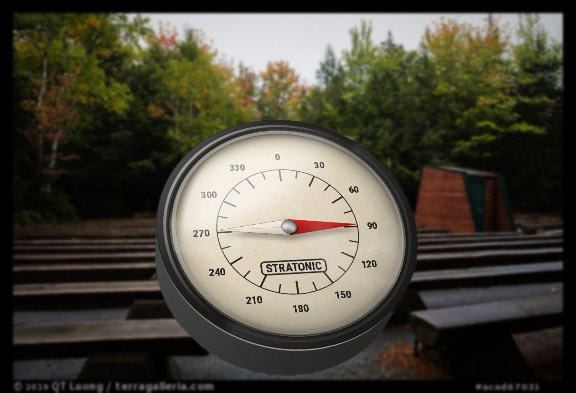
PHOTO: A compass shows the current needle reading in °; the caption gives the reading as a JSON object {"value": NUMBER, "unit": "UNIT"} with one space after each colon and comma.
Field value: {"value": 90, "unit": "°"}
